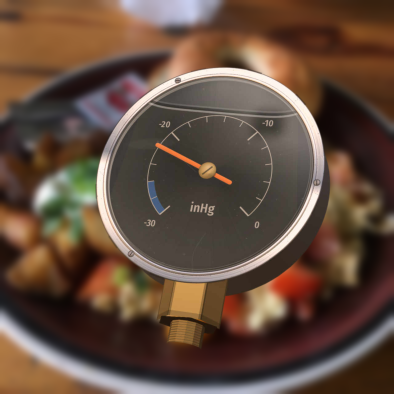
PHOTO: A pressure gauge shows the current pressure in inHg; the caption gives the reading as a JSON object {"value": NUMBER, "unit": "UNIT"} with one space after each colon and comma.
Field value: {"value": -22, "unit": "inHg"}
